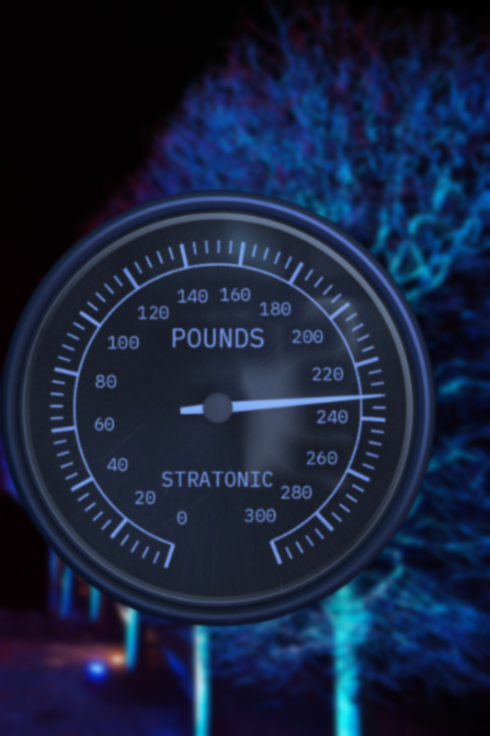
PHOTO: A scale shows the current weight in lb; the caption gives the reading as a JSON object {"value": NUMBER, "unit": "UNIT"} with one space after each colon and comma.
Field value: {"value": 232, "unit": "lb"}
